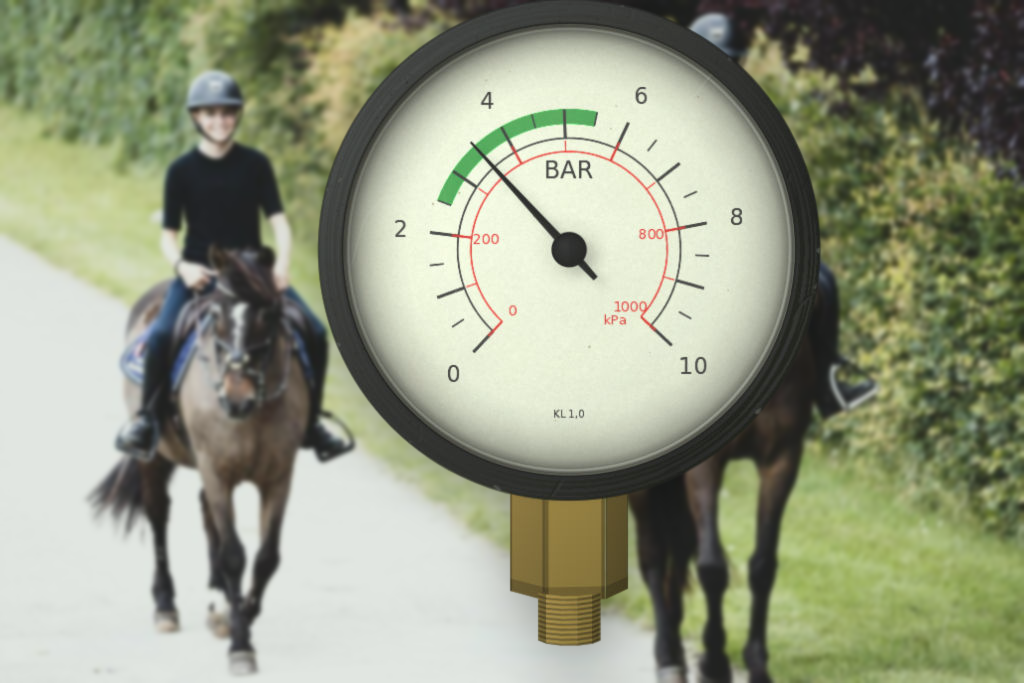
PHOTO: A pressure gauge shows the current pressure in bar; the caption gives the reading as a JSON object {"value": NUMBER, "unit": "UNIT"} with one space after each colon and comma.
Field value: {"value": 3.5, "unit": "bar"}
